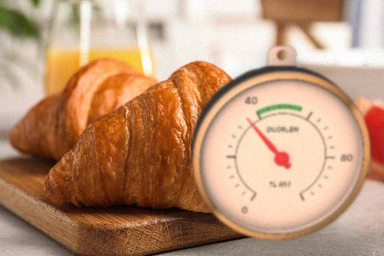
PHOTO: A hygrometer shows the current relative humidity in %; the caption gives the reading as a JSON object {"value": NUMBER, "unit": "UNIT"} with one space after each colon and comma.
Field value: {"value": 36, "unit": "%"}
